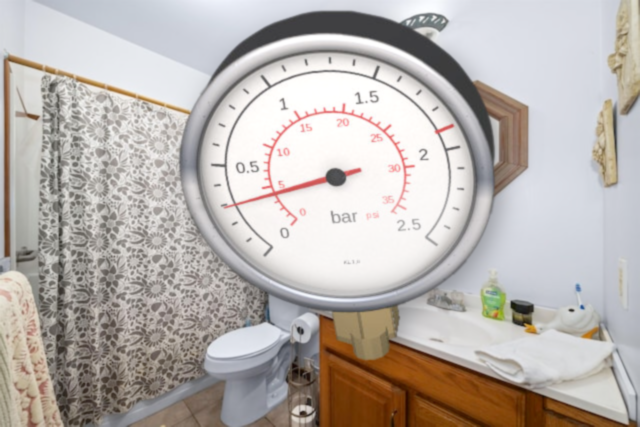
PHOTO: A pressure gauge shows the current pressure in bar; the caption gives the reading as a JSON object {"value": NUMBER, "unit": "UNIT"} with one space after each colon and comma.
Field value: {"value": 0.3, "unit": "bar"}
